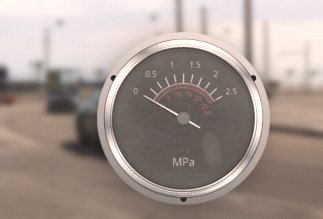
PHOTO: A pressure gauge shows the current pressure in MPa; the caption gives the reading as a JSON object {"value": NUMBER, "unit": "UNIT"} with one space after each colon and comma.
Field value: {"value": 0, "unit": "MPa"}
